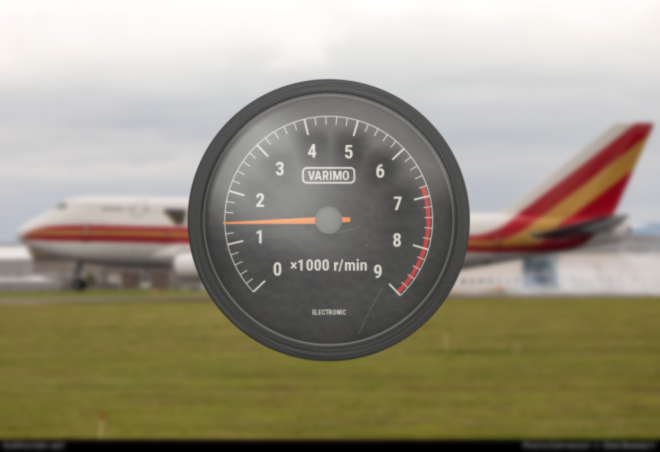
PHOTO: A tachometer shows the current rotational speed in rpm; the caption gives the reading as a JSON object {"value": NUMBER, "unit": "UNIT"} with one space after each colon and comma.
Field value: {"value": 1400, "unit": "rpm"}
